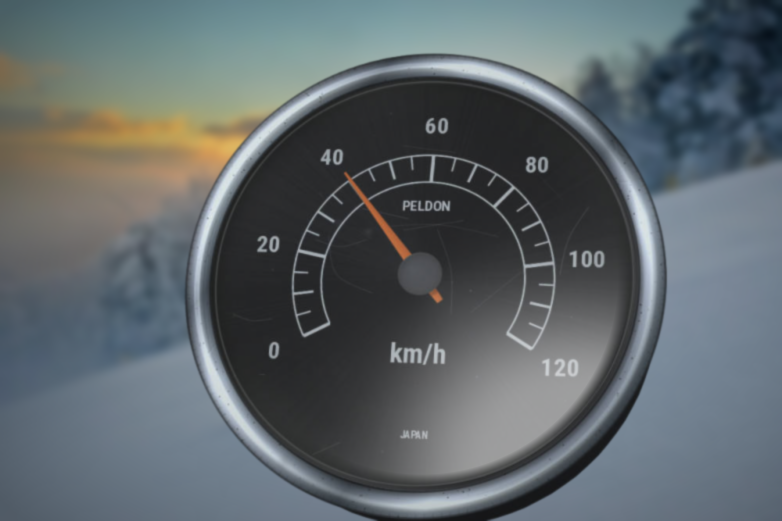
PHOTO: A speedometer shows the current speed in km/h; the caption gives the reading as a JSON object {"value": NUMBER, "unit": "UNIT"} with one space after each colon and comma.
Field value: {"value": 40, "unit": "km/h"}
